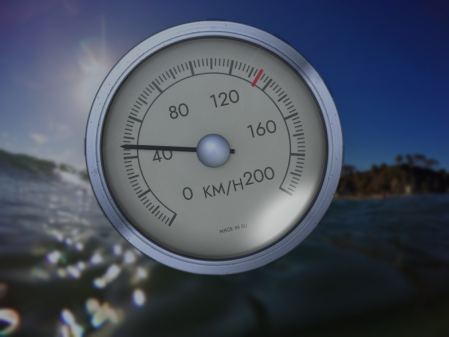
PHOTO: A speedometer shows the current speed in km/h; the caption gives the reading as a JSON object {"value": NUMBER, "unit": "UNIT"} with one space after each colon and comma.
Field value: {"value": 46, "unit": "km/h"}
